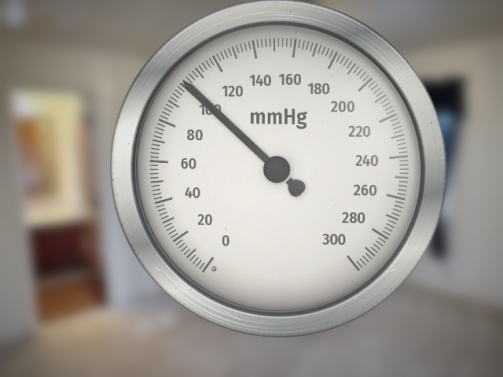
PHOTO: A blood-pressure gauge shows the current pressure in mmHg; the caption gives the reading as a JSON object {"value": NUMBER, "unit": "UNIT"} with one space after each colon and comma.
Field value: {"value": 102, "unit": "mmHg"}
